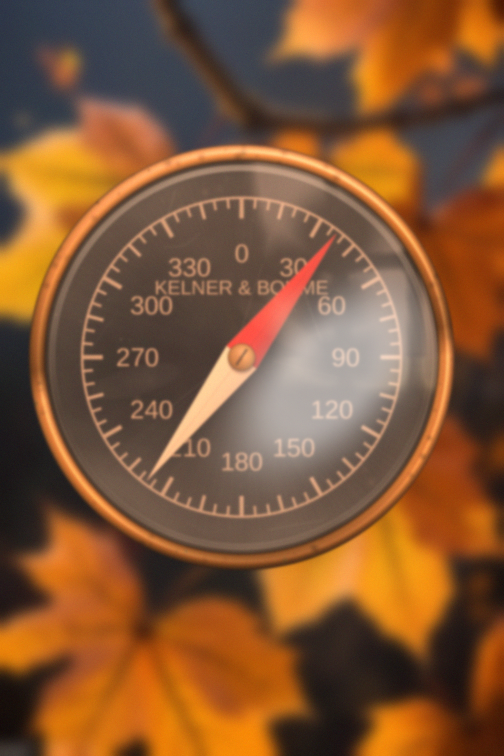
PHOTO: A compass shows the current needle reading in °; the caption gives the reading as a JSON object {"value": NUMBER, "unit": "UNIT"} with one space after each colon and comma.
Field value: {"value": 37.5, "unit": "°"}
